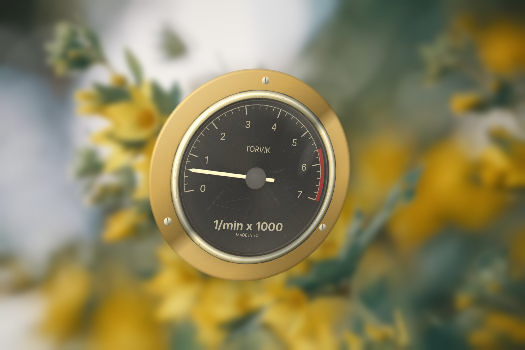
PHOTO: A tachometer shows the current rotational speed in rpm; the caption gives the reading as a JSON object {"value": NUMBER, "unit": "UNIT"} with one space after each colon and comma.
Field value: {"value": 600, "unit": "rpm"}
